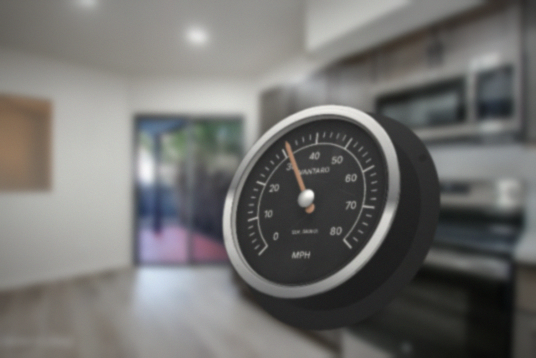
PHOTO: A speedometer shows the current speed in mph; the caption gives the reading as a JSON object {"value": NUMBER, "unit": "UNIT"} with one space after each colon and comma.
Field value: {"value": 32, "unit": "mph"}
